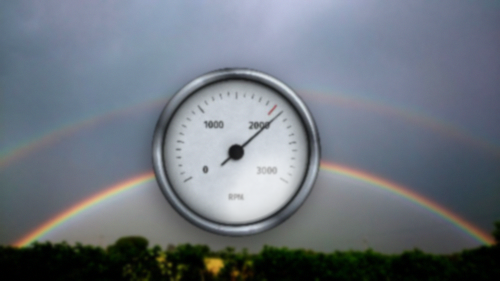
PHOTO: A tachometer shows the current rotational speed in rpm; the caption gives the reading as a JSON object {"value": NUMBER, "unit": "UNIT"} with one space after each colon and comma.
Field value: {"value": 2100, "unit": "rpm"}
